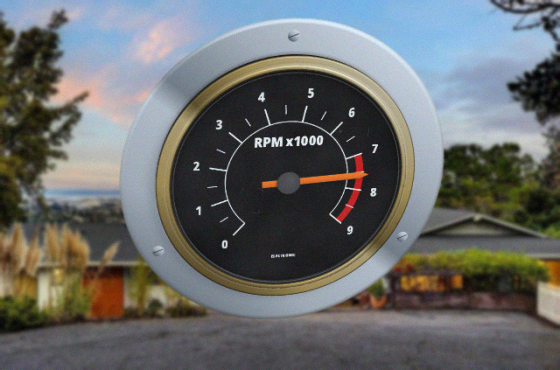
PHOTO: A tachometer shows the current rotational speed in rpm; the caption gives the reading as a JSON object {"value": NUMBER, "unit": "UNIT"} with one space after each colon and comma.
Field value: {"value": 7500, "unit": "rpm"}
